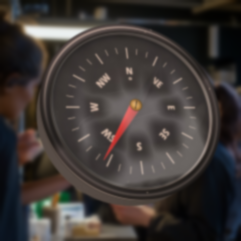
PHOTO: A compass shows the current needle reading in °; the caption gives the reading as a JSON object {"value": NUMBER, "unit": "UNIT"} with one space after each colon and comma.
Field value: {"value": 215, "unit": "°"}
